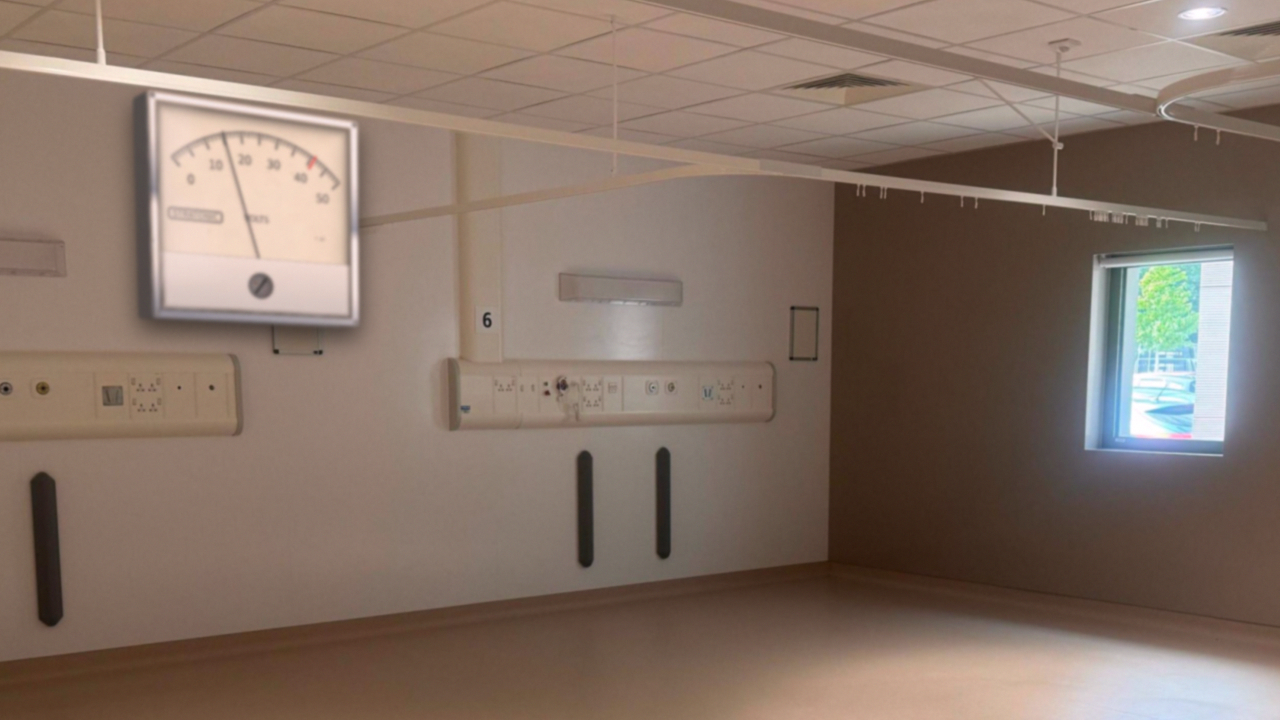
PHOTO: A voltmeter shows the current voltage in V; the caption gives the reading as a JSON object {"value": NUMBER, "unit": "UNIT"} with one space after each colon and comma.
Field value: {"value": 15, "unit": "V"}
